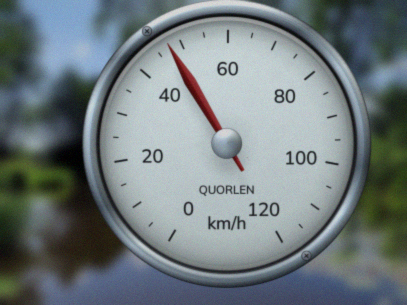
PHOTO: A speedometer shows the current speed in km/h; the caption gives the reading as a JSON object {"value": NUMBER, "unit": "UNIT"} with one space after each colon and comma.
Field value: {"value": 47.5, "unit": "km/h"}
